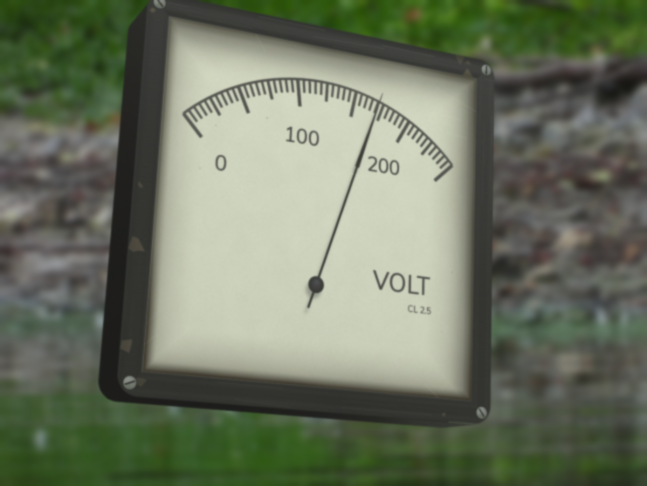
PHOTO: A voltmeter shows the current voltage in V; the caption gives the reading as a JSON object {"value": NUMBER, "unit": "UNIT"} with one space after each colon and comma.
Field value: {"value": 170, "unit": "V"}
